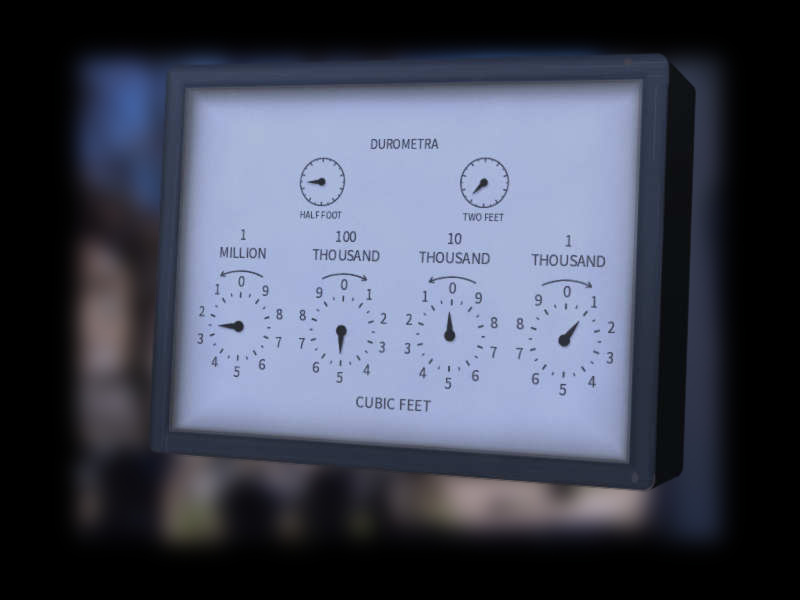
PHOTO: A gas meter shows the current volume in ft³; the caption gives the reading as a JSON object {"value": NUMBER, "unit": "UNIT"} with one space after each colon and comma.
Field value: {"value": 250100, "unit": "ft³"}
